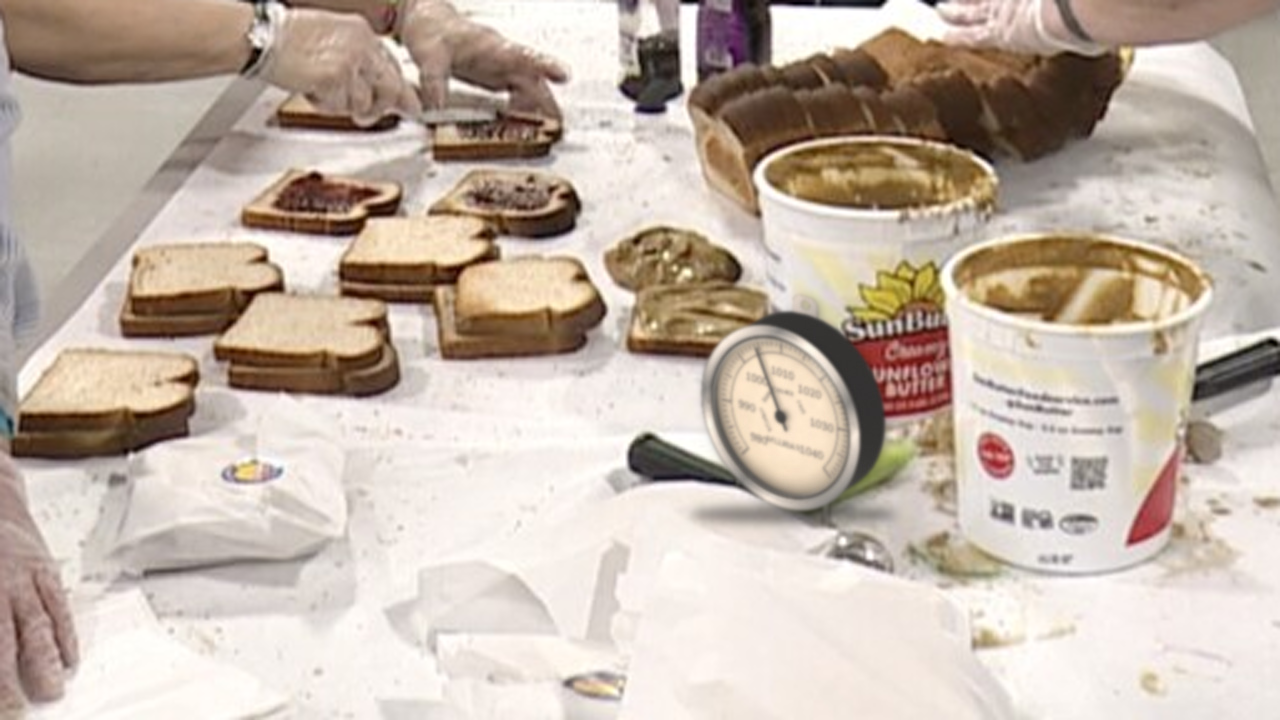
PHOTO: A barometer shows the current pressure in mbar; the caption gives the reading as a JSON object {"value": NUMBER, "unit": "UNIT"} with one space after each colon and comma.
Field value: {"value": 1005, "unit": "mbar"}
